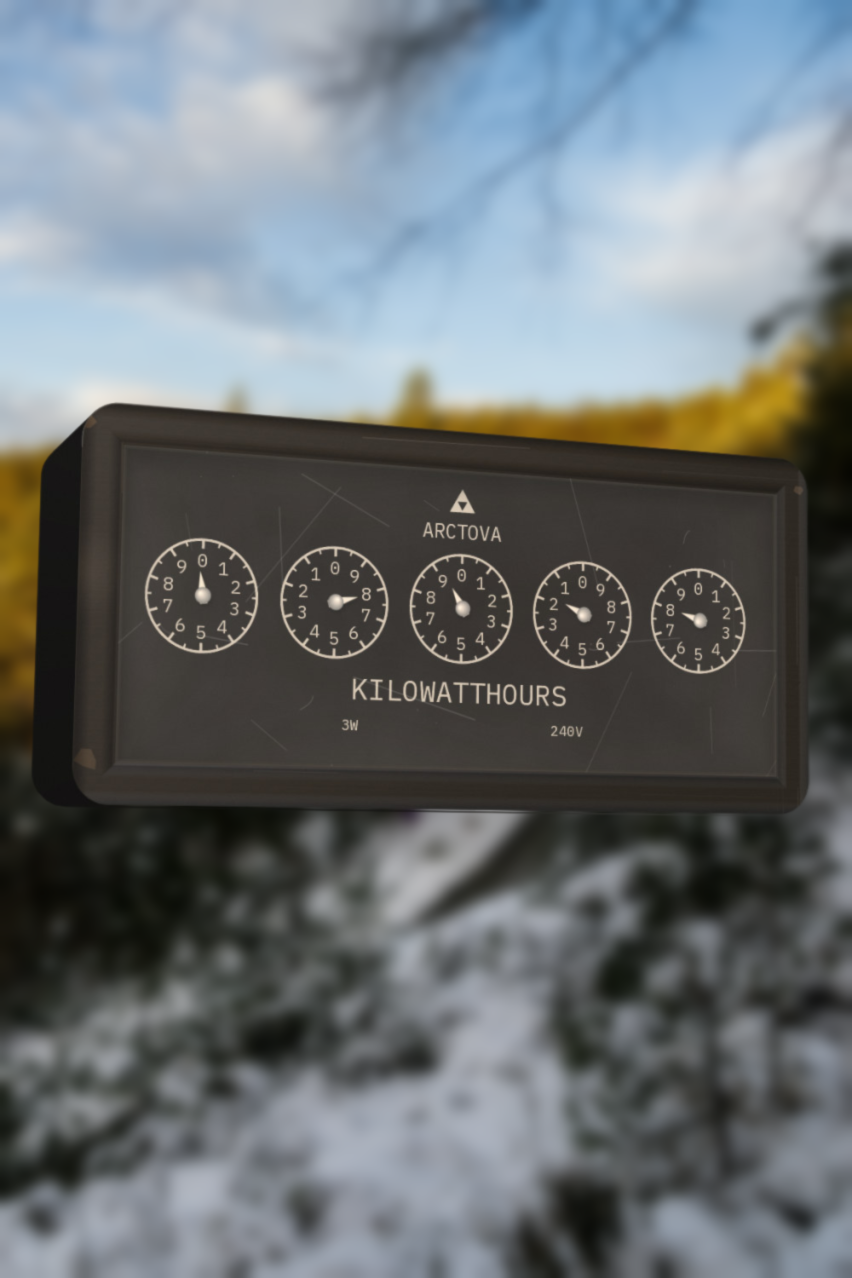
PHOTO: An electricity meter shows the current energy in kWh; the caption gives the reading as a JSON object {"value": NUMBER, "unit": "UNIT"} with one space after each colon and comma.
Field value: {"value": 97918, "unit": "kWh"}
